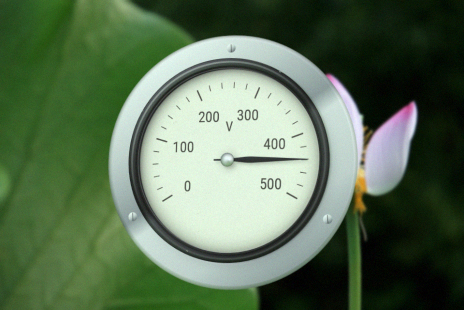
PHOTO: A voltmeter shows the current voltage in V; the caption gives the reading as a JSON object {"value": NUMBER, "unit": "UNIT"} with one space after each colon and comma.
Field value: {"value": 440, "unit": "V"}
